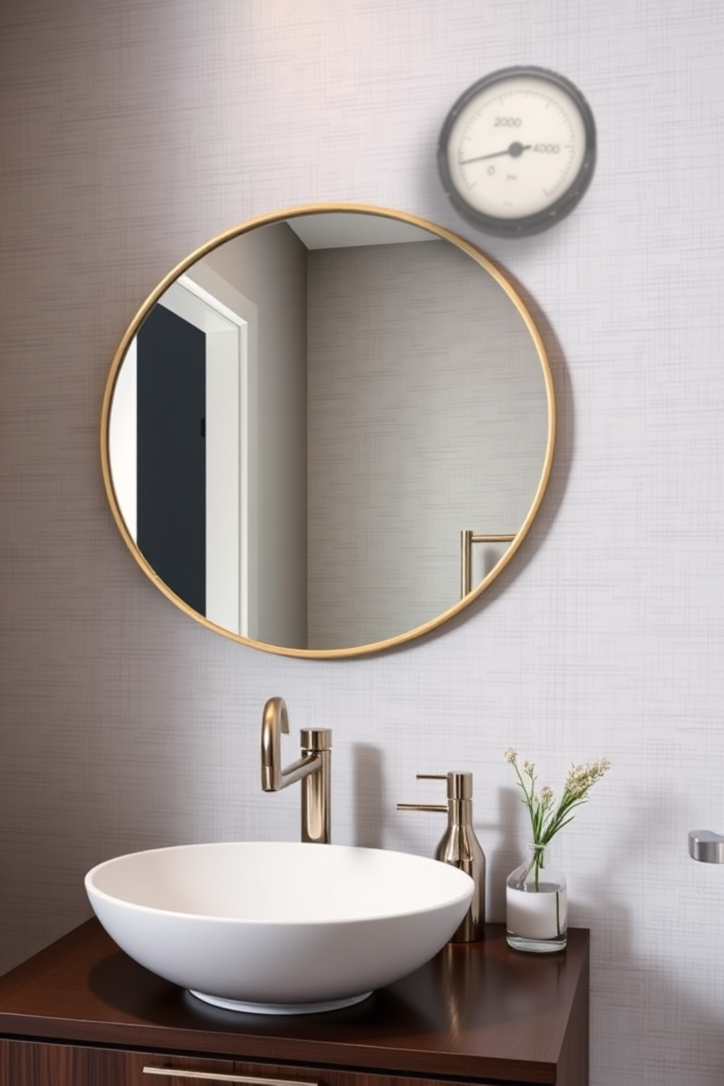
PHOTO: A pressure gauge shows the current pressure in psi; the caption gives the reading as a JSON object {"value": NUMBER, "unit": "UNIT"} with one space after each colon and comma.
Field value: {"value": 500, "unit": "psi"}
